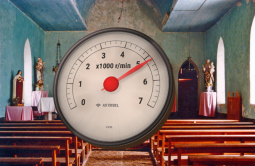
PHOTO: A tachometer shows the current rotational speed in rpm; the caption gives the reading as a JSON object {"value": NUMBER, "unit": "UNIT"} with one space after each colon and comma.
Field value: {"value": 5200, "unit": "rpm"}
